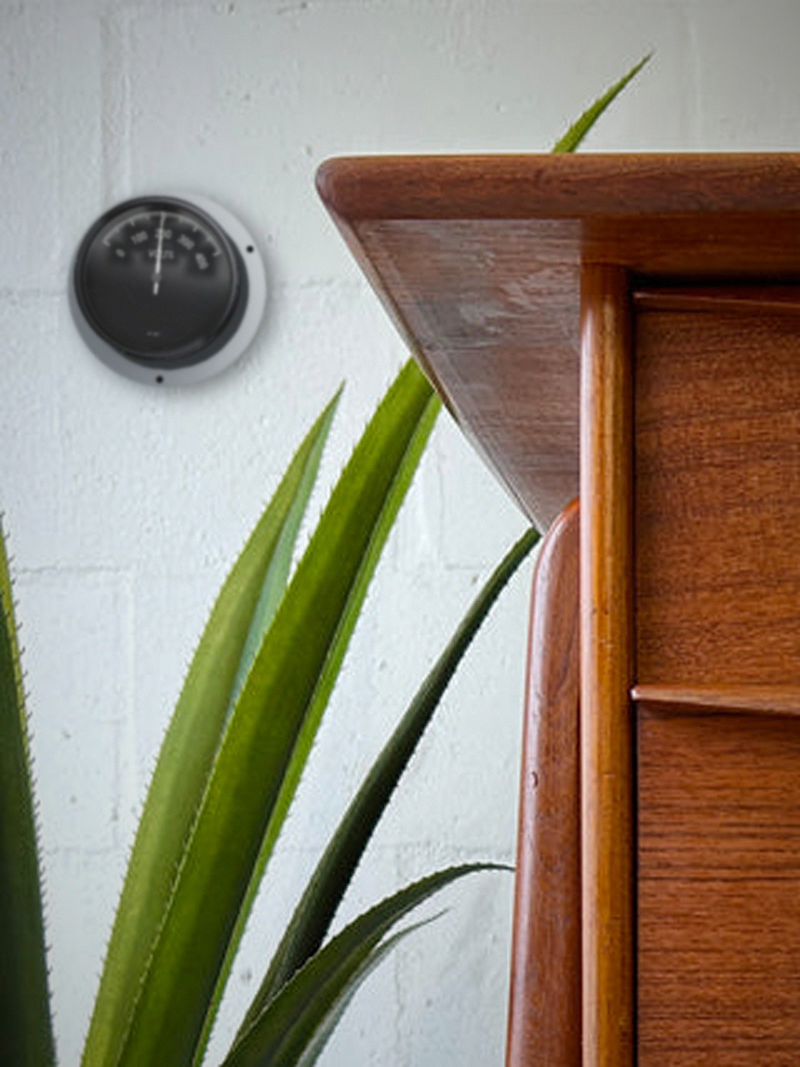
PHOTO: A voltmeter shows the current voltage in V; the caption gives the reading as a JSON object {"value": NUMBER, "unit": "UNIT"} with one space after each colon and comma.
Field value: {"value": 200, "unit": "V"}
